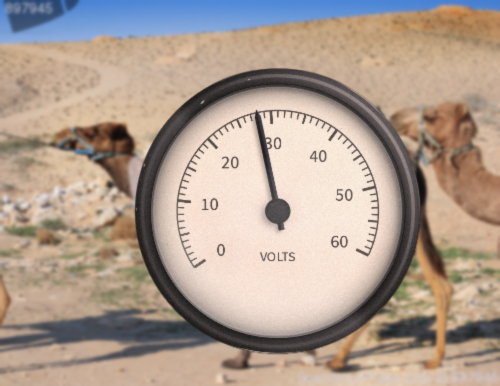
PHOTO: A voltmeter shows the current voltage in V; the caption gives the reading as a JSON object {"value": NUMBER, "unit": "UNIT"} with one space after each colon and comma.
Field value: {"value": 28, "unit": "V"}
